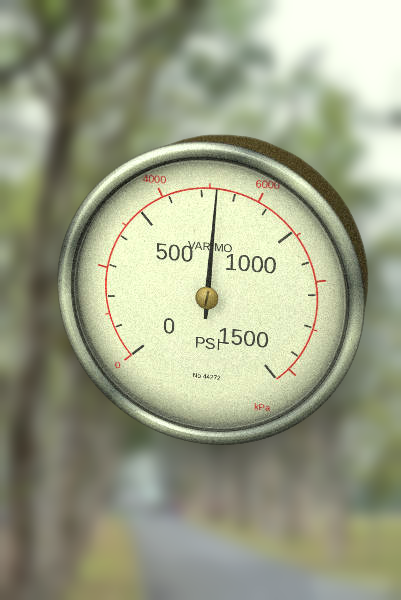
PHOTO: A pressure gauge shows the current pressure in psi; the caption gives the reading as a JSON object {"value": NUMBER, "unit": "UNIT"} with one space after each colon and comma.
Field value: {"value": 750, "unit": "psi"}
